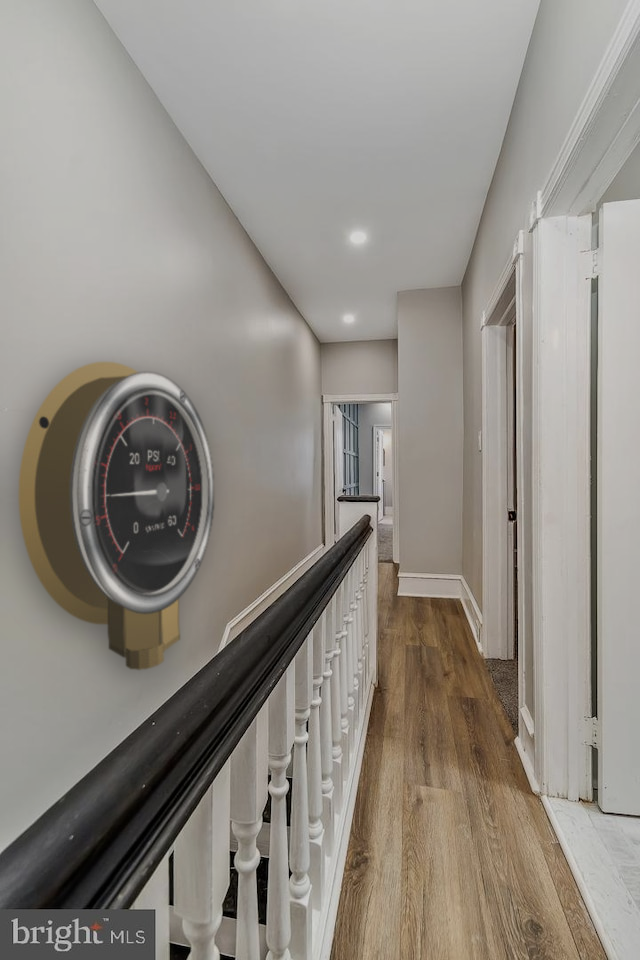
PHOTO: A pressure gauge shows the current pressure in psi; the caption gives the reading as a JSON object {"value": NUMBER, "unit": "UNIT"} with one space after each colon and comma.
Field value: {"value": 10, "unit": "psi"}
